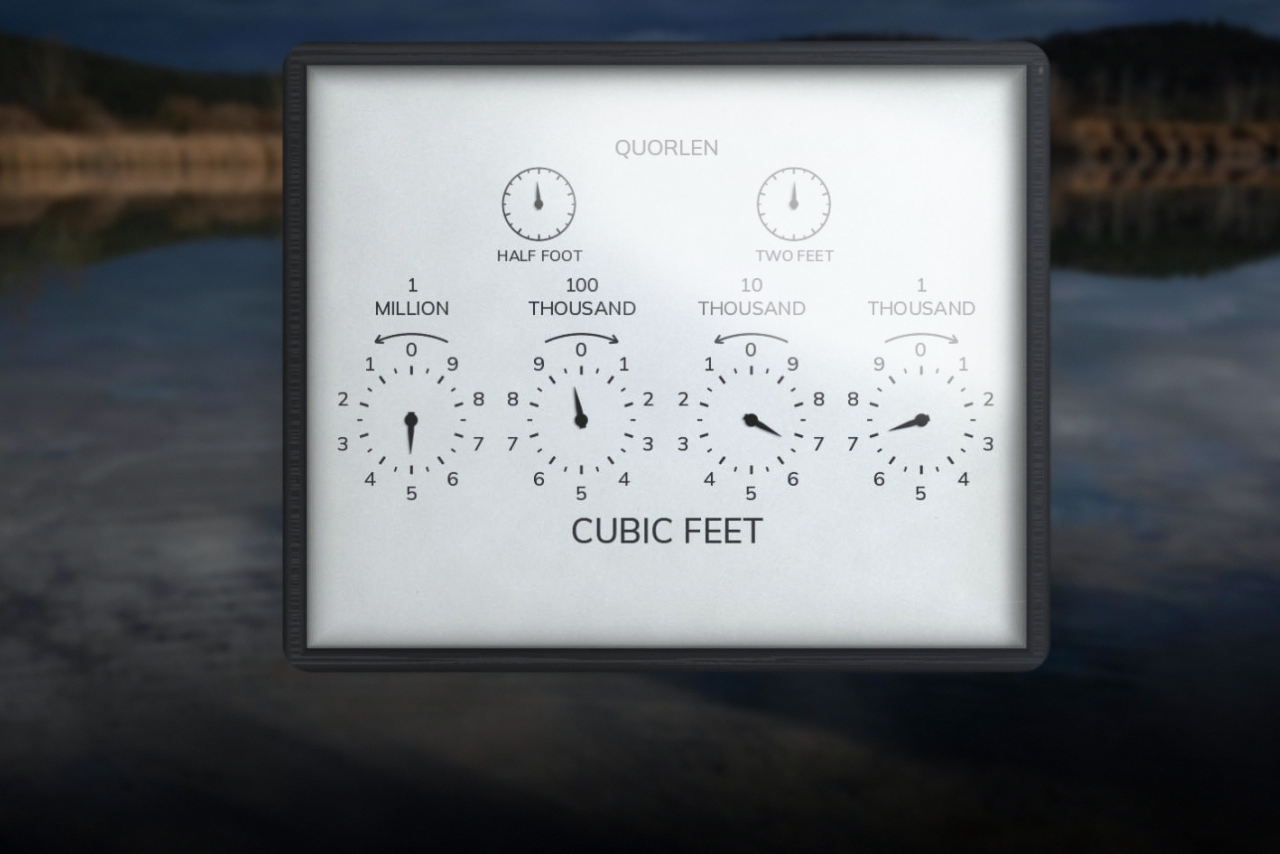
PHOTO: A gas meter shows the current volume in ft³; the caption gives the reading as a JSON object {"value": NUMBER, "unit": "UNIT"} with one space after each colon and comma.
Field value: {"value": 496700, "unit": "ft³"}
